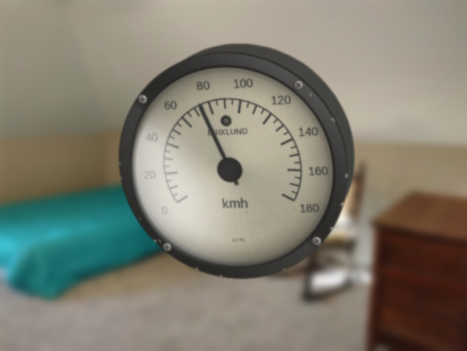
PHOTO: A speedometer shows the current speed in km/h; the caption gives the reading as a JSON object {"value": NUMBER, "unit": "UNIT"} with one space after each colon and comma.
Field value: {"value": 75, "unit": "km/h"}
